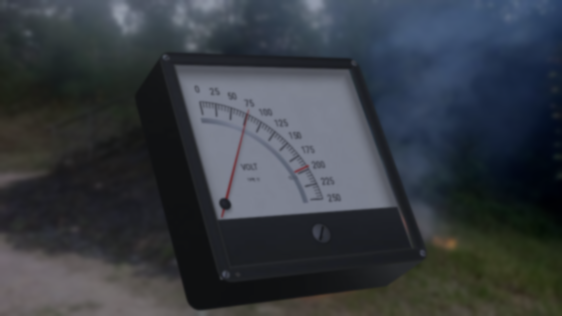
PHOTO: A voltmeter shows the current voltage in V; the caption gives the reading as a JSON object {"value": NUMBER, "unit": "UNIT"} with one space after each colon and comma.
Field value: {"value": 75, "unit": "V"}
